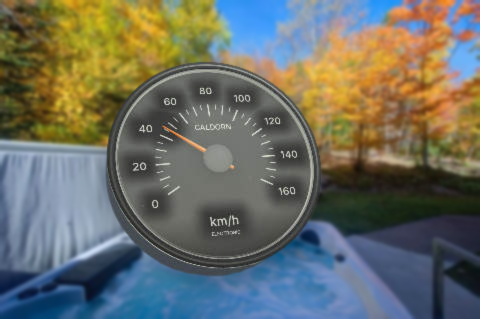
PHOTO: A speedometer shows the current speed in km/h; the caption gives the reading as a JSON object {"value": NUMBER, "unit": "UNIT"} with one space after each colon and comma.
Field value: {"value": 45, "unit": "km/h"}
